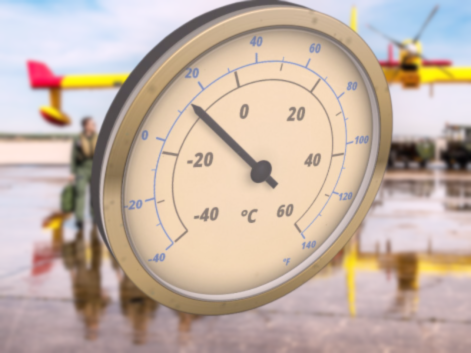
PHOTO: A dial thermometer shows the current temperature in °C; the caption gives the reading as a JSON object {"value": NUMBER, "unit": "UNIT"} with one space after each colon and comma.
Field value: {"value": -10, "unit": "°C"}
